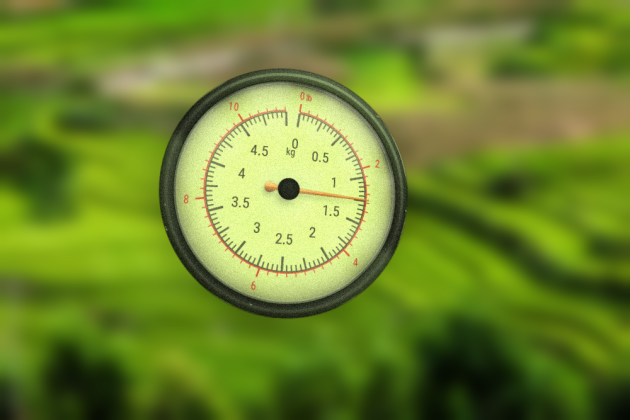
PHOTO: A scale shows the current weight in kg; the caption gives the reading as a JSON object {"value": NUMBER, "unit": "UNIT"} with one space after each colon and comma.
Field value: {"value": 1.25, "unit": "kg"}
